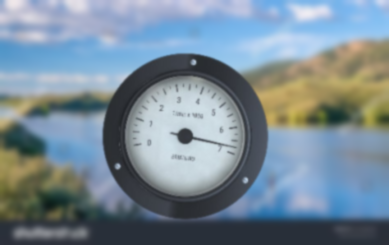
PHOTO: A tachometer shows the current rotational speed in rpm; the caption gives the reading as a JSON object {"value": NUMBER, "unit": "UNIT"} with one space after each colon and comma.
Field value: {"value": 6750, "unit": "rpm"}
